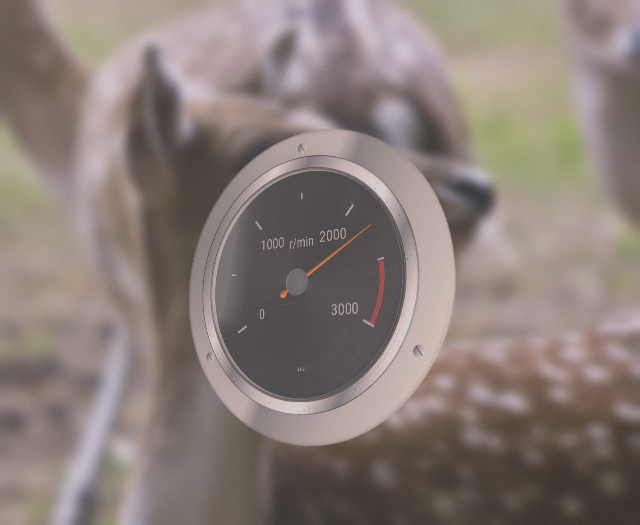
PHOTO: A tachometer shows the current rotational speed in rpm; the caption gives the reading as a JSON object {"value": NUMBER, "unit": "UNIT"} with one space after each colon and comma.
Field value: {"value": 2250, "unit": "rpm"}
